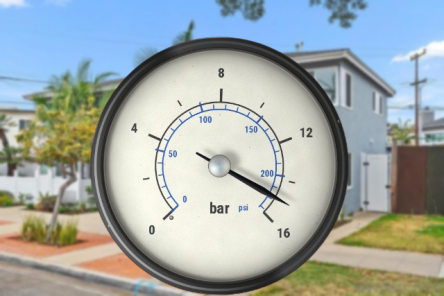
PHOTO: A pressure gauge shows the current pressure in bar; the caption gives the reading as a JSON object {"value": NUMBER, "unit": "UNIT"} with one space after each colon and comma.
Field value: {"value": 15, "unit": "bar"}
